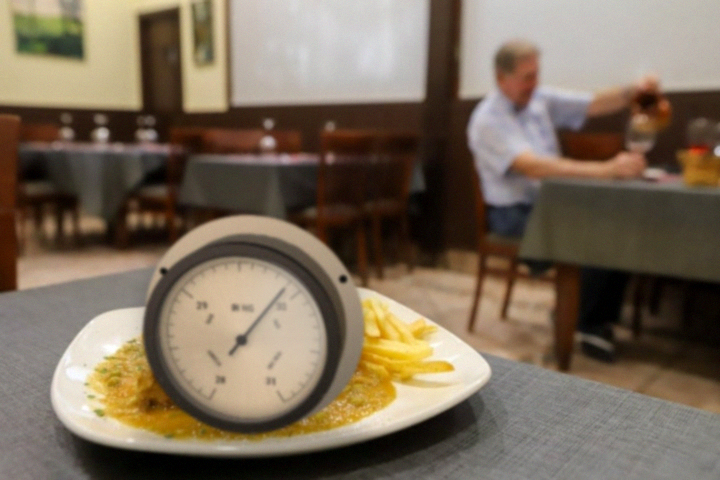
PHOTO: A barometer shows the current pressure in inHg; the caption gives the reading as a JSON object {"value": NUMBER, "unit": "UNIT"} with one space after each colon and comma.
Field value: {"value": 29.9, "unit": "inHg"}
